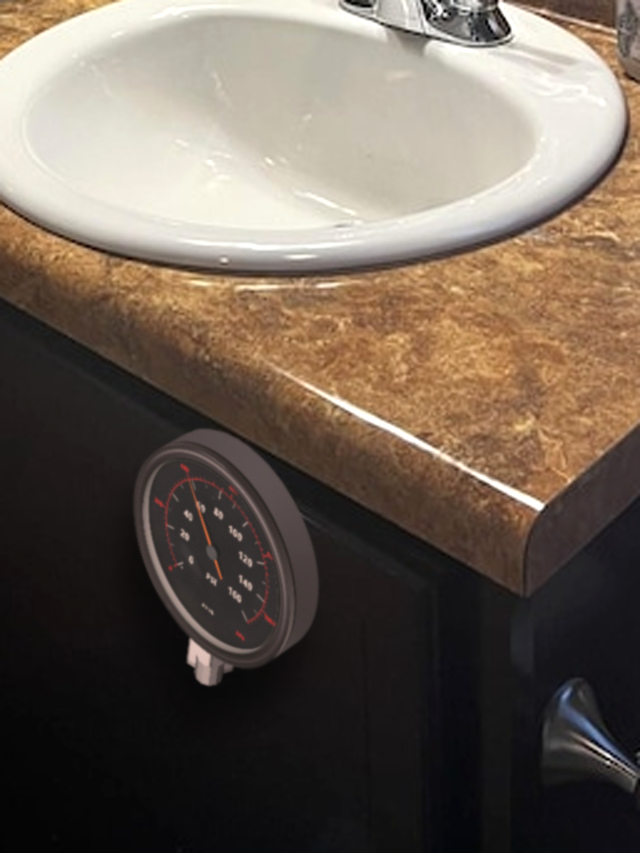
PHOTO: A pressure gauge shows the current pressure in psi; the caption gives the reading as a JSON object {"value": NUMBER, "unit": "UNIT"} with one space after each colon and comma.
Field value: {"value": 60, "unit": "psi"}
